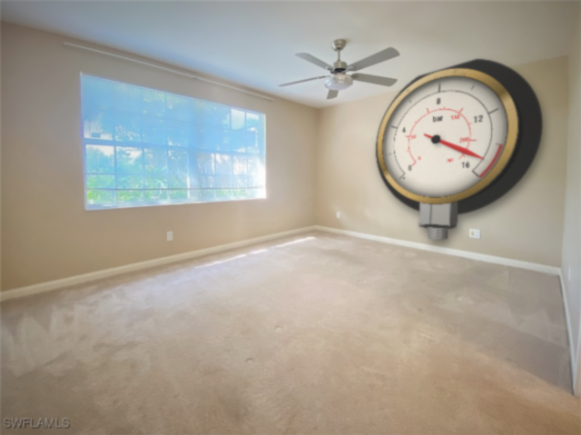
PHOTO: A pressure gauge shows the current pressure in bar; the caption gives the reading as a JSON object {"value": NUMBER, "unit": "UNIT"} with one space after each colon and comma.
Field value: {"value": 15, "unit": "bar"}
